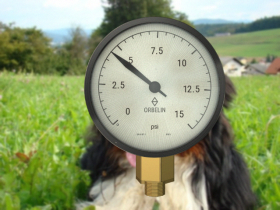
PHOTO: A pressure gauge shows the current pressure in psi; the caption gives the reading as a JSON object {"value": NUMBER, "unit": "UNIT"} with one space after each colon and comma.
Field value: {"value": 4.5, "unit": "psi"}
